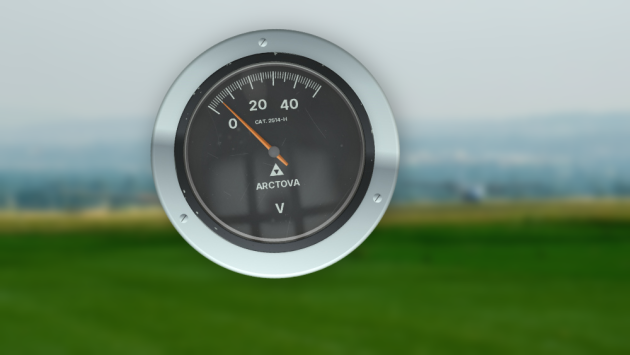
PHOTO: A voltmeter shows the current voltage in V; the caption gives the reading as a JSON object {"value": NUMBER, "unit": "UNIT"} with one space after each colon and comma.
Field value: {"value": 5, "unit": "V"}
